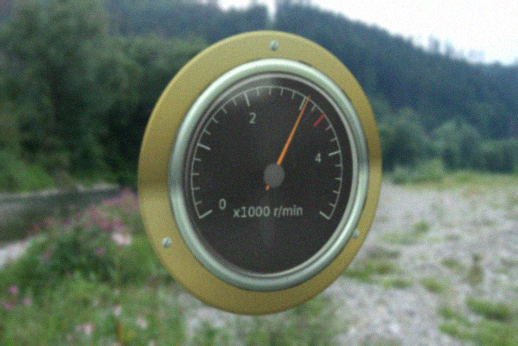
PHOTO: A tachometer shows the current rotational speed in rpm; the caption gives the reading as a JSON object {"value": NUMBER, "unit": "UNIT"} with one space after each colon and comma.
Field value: {"value": 3000, "unit": "rpm"}
